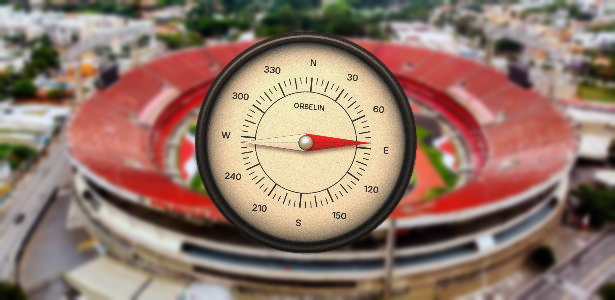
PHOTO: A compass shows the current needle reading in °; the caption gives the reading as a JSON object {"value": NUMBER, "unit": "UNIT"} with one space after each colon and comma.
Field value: {"value": 85, "unit": "°"}
